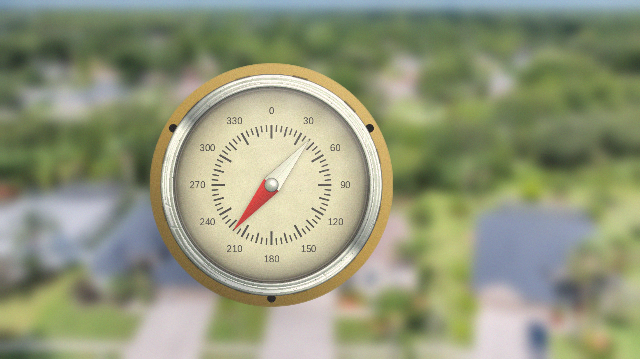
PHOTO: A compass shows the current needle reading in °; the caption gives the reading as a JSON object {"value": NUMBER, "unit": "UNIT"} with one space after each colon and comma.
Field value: {"value": 220, "unit": "°"}
